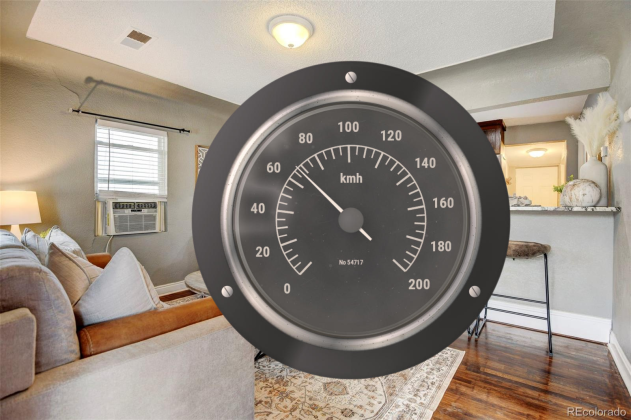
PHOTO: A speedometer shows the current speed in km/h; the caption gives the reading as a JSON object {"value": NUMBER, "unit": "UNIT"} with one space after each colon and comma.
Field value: {"value": 67.5, "unit": "km/h"}
